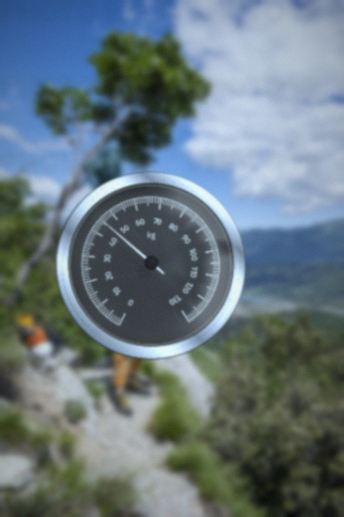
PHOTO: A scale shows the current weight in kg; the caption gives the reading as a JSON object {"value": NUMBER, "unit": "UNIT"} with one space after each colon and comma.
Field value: {"value": 45, "unit": "kg"}
